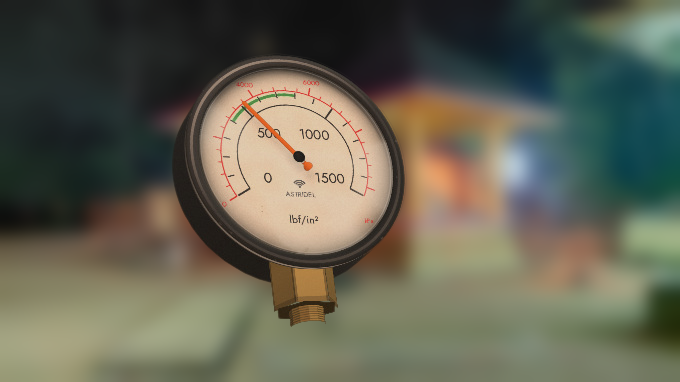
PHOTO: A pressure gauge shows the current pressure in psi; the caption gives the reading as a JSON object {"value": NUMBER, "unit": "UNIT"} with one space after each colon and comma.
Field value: {"value": 500, "unit": "psi"}
